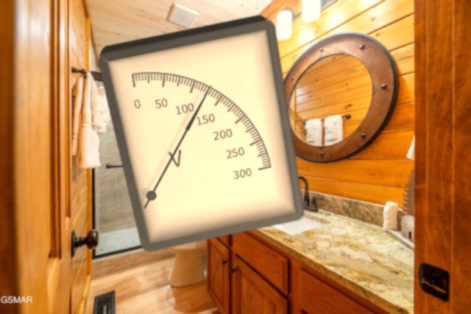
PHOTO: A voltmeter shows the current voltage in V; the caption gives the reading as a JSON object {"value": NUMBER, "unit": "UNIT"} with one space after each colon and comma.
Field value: {"value": 125, "unit": "V"}
